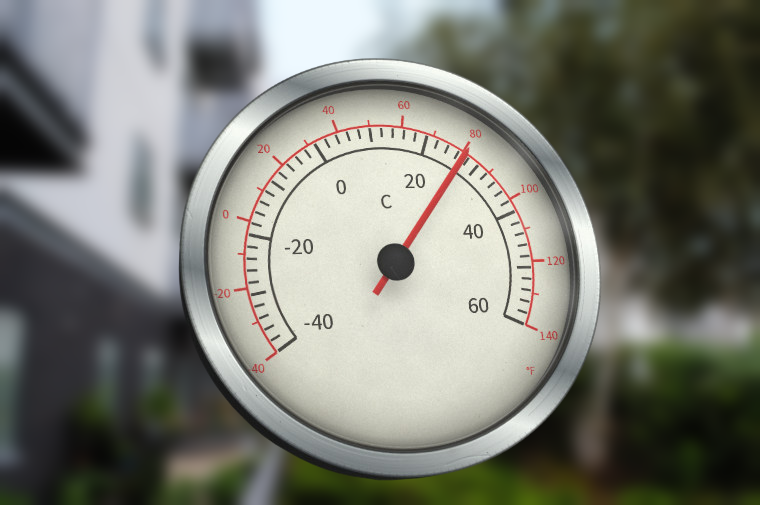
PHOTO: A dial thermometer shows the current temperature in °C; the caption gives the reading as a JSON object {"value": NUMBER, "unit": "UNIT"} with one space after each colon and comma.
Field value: {"value": 27, "unit": "°C"}
